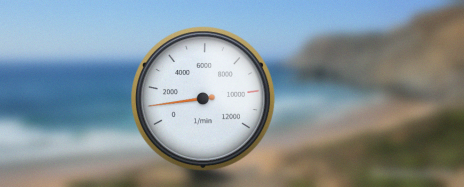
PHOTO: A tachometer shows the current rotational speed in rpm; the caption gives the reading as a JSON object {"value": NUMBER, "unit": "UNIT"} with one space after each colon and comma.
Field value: {"value": 1000, "unit": "rpm"}
